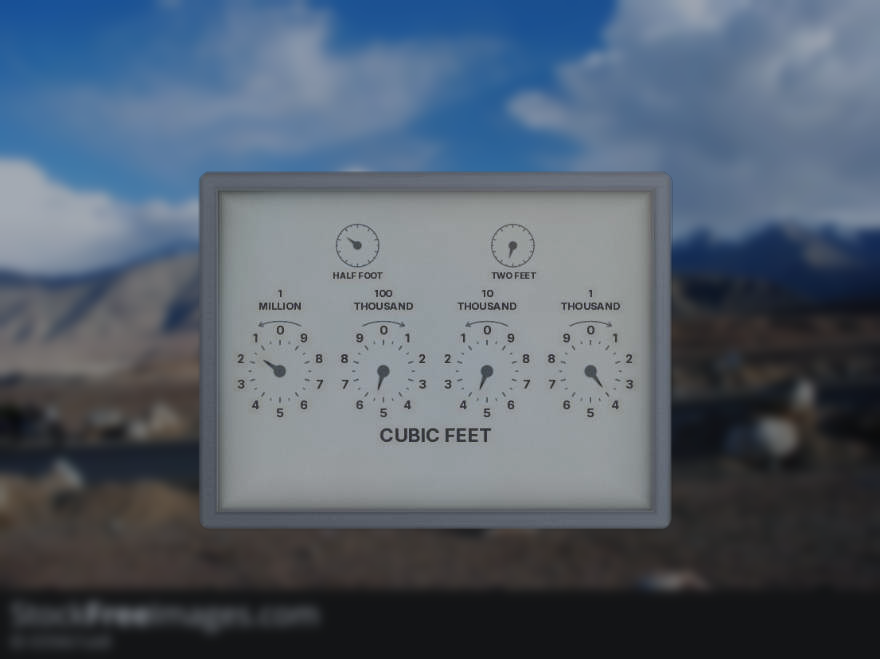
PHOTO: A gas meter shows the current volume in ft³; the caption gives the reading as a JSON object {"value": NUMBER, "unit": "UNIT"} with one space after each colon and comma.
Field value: {"value": 154400, "unit": "ft³"}
